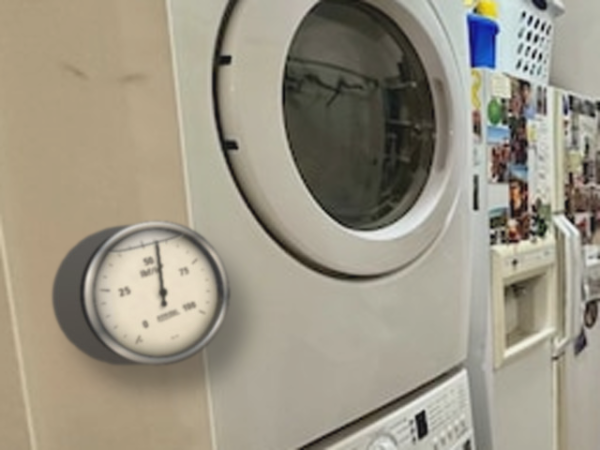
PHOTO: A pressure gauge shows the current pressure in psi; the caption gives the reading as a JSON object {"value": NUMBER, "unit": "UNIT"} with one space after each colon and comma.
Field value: {"value": 55, "unit": "psi"}
